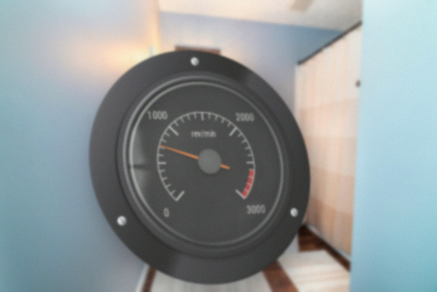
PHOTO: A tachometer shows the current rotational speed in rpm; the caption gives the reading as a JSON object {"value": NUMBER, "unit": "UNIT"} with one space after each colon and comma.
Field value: {"value": 700, "unit": "rpm"}
